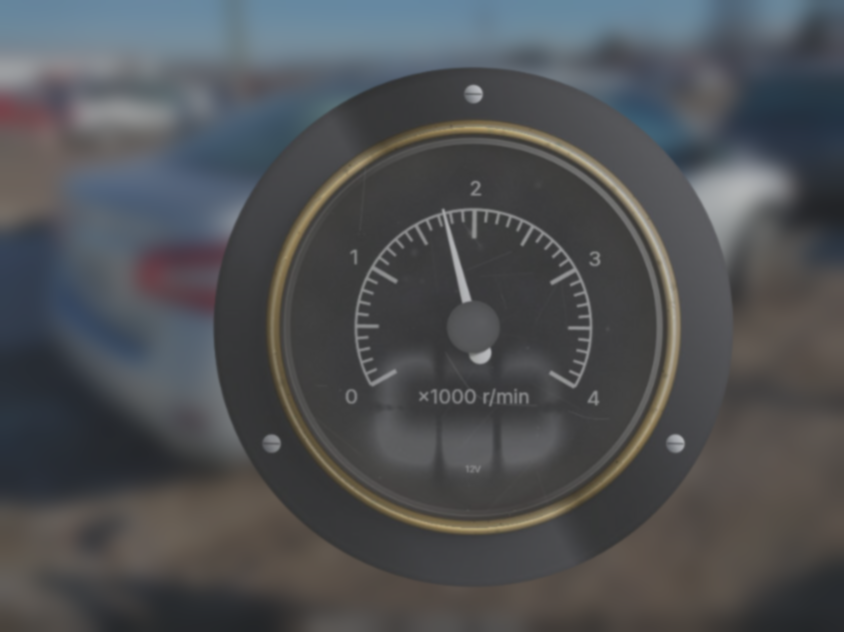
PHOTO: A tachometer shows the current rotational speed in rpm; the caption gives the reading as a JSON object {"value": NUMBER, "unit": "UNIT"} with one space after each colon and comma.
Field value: {"value": 1750, "unit": "rpm"}
